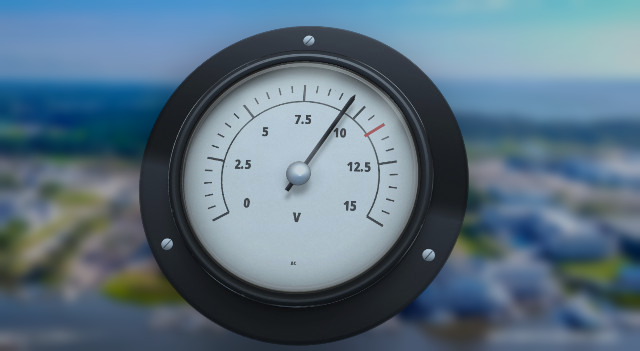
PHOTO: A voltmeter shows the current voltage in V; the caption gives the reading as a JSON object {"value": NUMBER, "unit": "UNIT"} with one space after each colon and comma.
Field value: {"value": 9.5, "unit": "V"}
